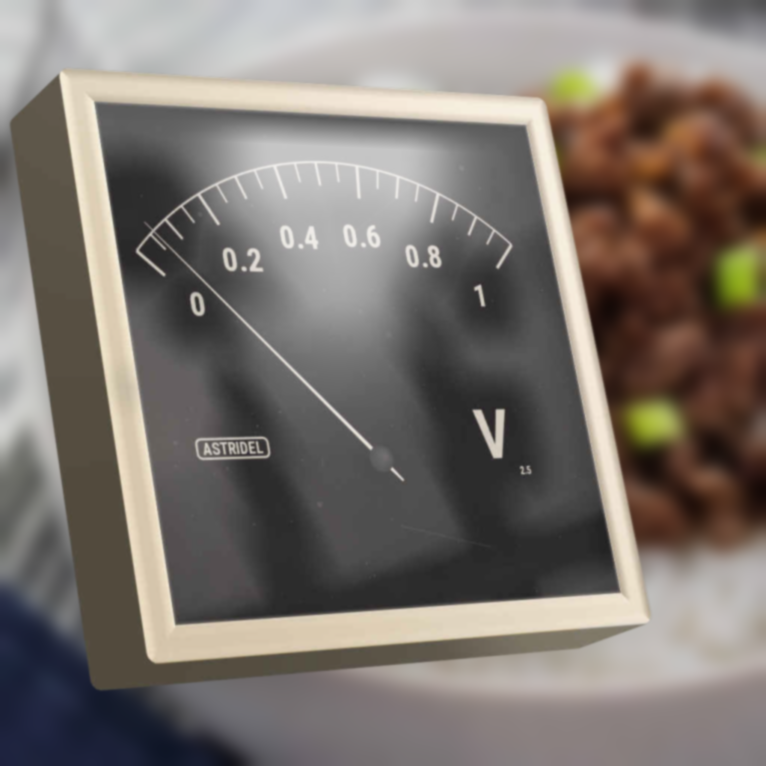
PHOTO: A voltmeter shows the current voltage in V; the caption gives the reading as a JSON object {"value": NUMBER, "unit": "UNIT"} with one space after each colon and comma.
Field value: {"value": 0.05, "unit": "V"}
